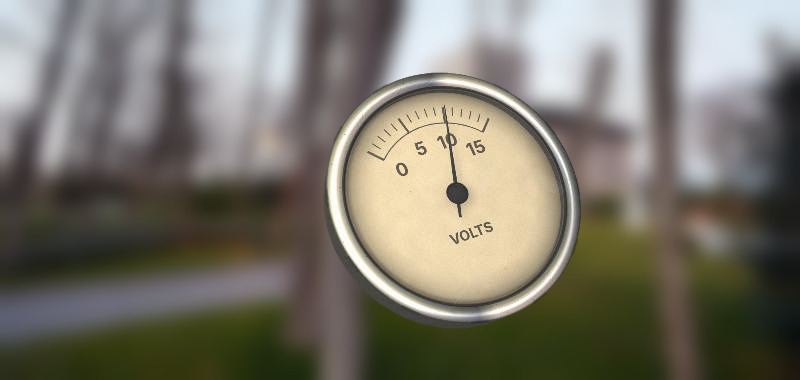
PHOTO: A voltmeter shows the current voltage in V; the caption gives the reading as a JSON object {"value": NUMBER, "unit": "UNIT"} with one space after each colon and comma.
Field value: {"value": 10, "unit": "V"}
